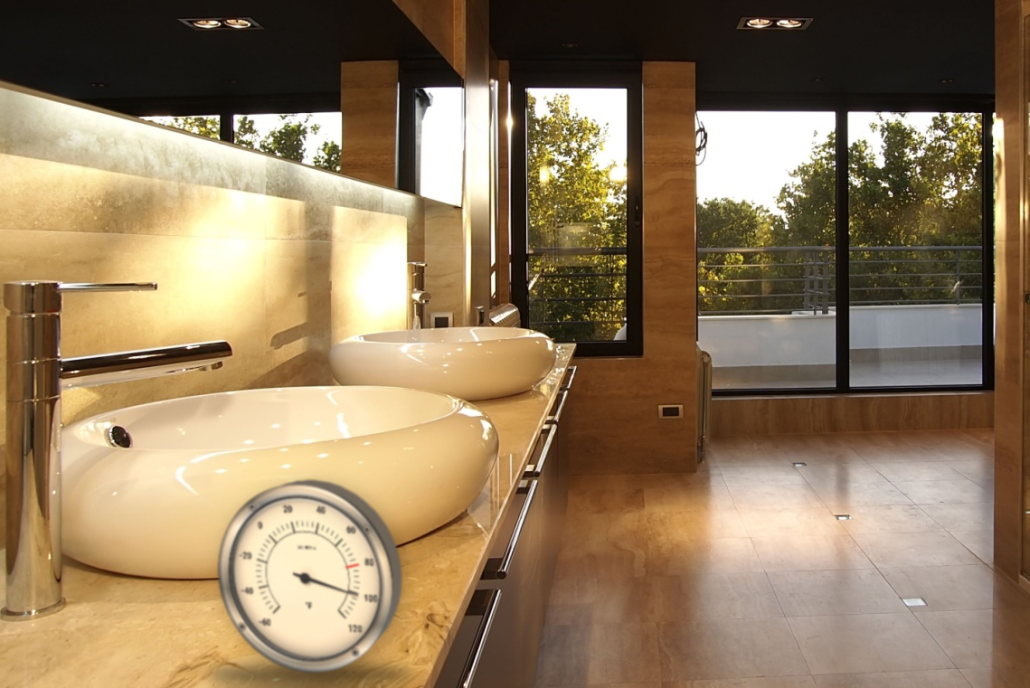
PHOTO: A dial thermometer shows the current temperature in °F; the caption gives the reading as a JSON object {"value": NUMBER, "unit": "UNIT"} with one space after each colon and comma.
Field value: {"value": 100, "unit": "°F"}
